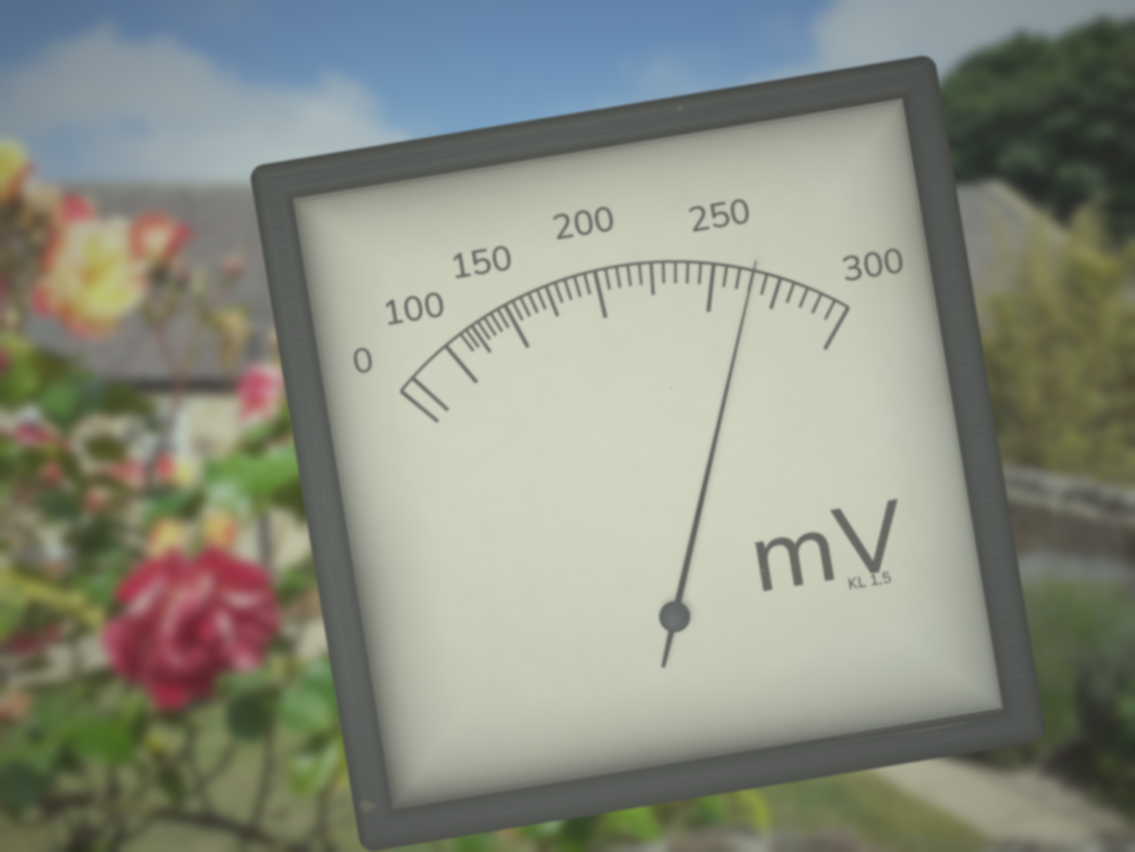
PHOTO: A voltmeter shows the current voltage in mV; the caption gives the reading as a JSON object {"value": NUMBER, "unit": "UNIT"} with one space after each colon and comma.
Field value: {"value": 265, "unit": "mV"}
